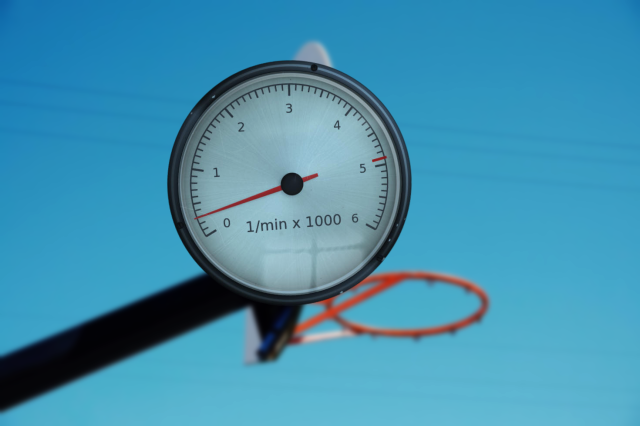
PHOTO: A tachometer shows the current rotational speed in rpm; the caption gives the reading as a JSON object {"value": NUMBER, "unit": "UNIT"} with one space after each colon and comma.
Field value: {"value": 300, "unit": "rpm"}
